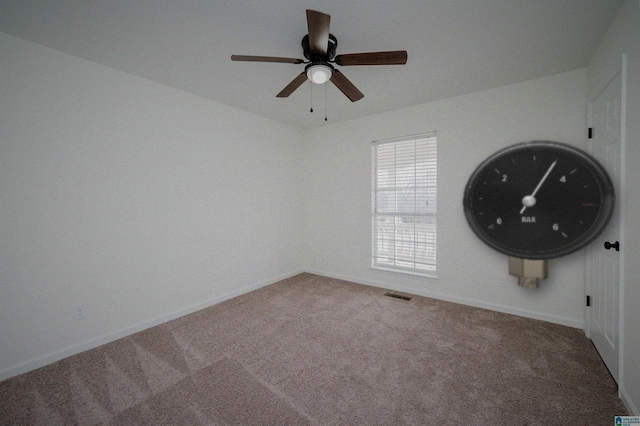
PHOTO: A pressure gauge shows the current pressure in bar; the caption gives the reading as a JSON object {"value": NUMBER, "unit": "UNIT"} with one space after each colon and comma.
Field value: {"value": 3.5, "unit": "bar"}
